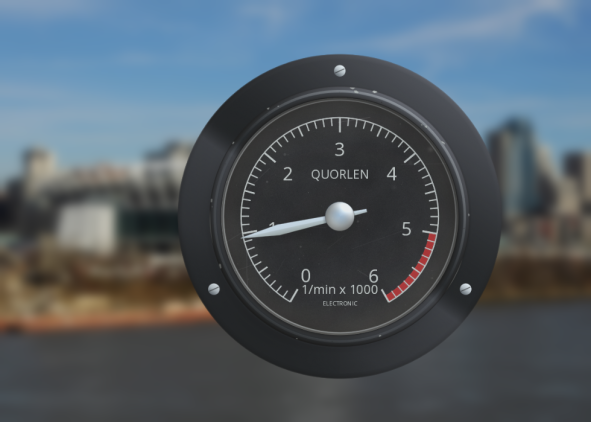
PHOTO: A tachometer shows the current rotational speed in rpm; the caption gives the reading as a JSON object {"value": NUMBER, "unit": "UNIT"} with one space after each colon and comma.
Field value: {"value": 950, "unit": "rpm"}
